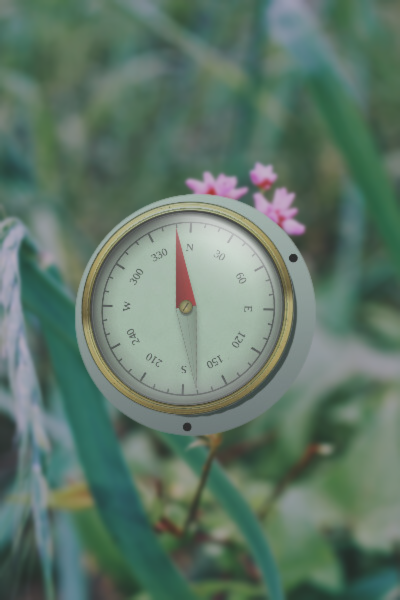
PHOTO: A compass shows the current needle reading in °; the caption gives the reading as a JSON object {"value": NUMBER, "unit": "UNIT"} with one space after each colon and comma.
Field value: {"value": 350, "unit": "°"}
